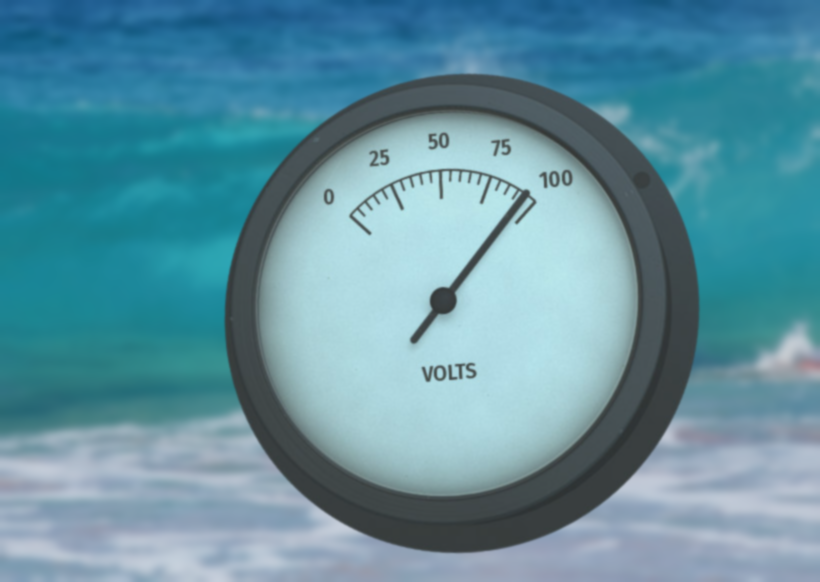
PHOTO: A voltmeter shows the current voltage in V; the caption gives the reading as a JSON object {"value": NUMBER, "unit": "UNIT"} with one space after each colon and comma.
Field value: {"value": 95, "unit": "V"}
